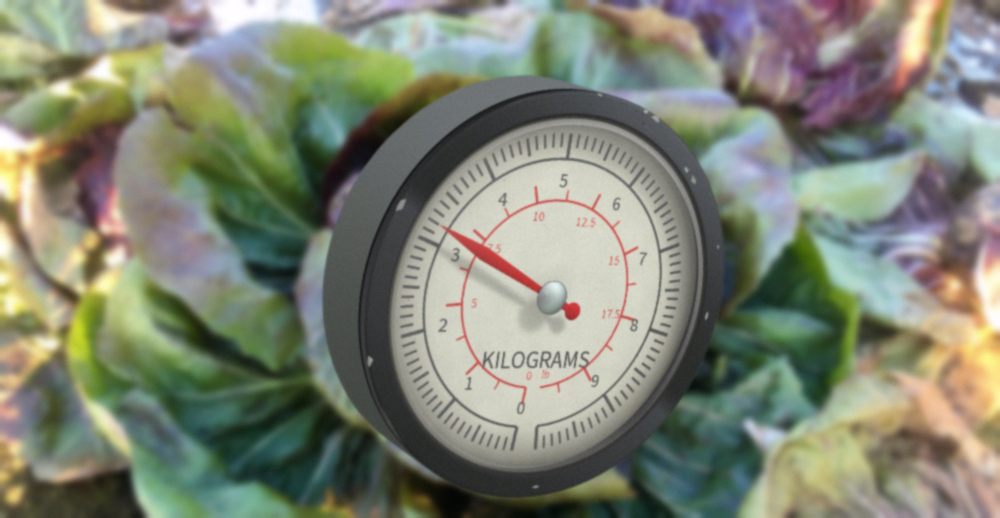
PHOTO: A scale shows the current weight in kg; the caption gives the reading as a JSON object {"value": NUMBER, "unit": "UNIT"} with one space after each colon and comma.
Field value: {"value": 3.2, "unit": "kg"}
